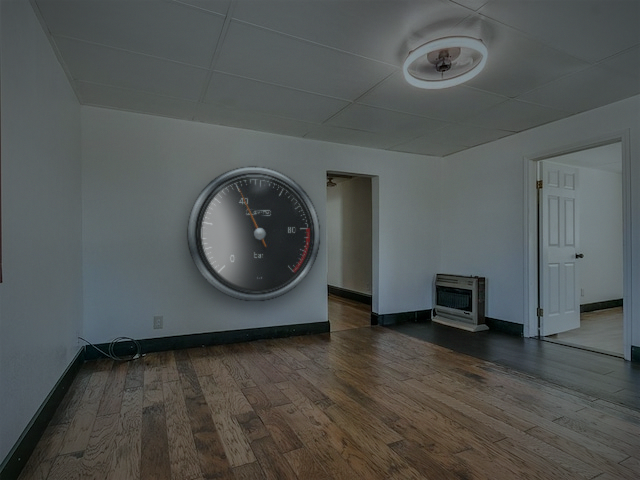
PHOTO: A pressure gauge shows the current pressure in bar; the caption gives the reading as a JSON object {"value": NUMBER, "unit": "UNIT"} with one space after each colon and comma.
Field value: {"value": 40, "unit": "bar"}
